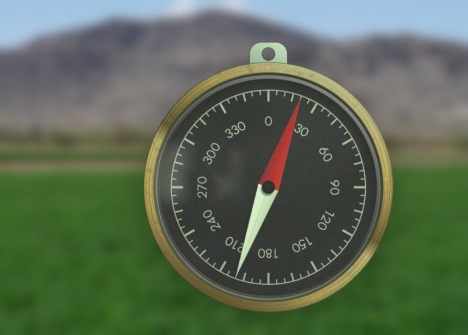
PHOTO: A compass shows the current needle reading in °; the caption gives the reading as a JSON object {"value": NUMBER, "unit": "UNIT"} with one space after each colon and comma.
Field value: {"value": 20, "unit": "°"}
